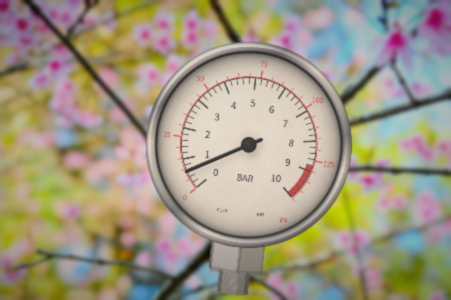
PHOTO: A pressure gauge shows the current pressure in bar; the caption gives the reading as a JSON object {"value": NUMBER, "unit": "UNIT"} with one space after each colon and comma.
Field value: {"value": 0.6, "unit": "bar"}
